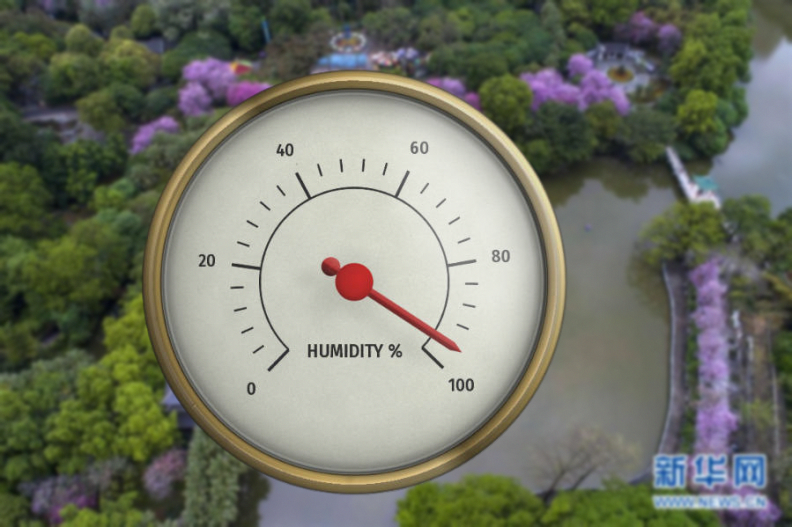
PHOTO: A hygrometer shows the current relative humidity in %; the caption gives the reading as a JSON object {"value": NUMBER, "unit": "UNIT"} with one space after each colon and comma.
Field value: {"value": 96, "unit": "%"}
